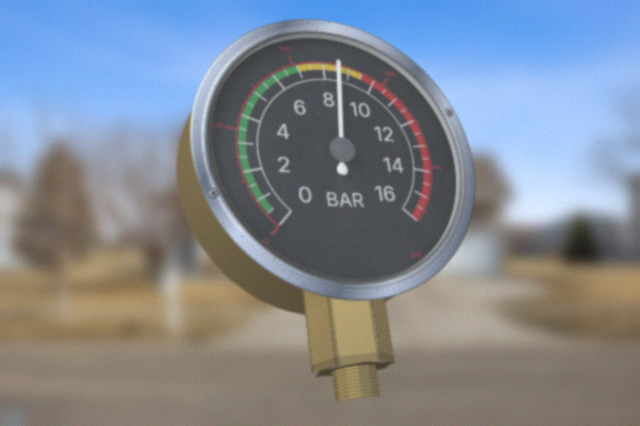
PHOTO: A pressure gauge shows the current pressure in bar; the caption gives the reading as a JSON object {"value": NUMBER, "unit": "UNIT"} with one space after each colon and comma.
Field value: {"value": 8.5, "unit": "bar"}
